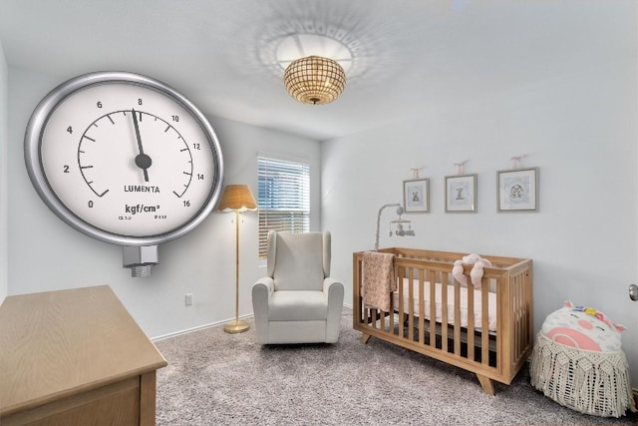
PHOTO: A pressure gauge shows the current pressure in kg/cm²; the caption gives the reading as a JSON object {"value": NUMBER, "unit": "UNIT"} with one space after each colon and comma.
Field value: {"value": 7.5, "unit": "kg/cm²"}
